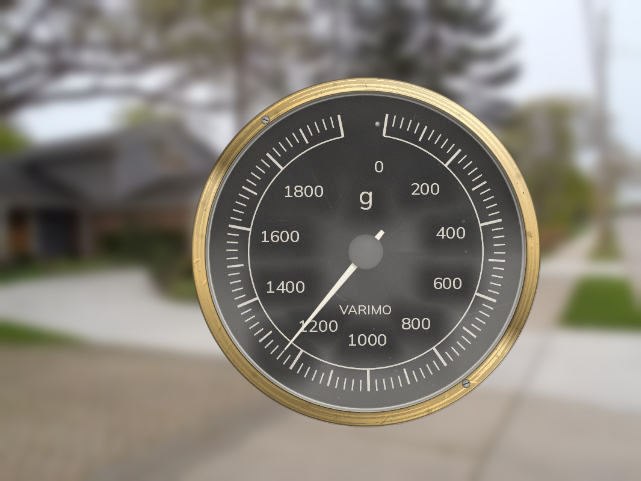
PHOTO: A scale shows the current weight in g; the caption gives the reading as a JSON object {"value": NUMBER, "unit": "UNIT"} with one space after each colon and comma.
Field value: {"value": 1240, "unit": "g"}
